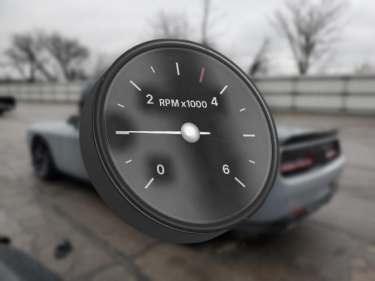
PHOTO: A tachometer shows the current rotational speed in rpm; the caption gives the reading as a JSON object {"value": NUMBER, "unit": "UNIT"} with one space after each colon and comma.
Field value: {"value": 1000, "unit": "rpm"}
